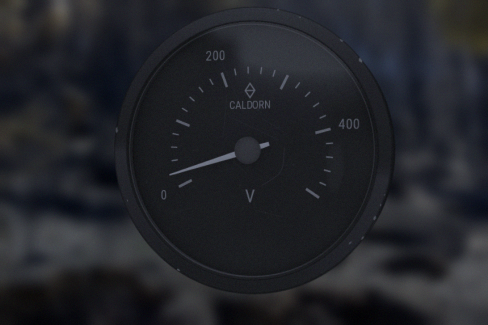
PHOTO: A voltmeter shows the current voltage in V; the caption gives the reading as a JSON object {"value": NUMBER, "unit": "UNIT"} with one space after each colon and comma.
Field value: {"value": 20, "unit": "V"}
